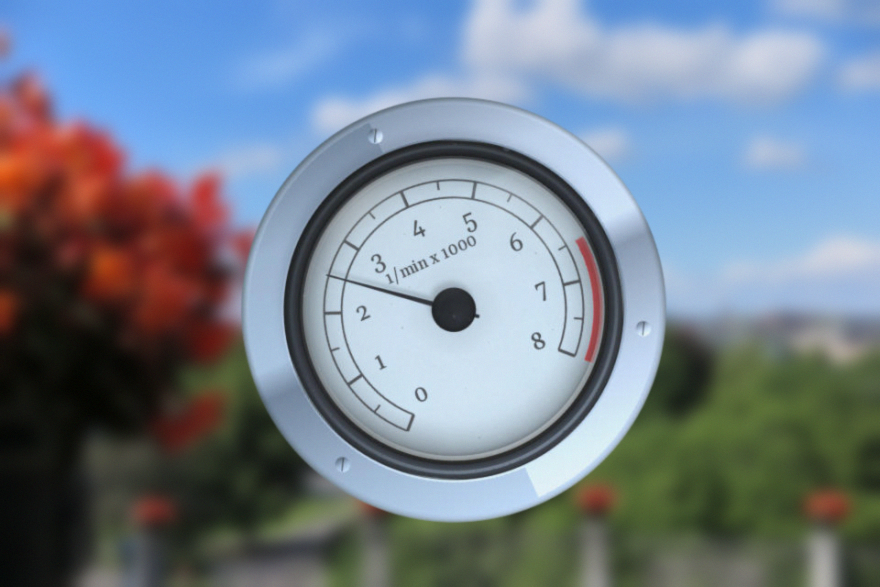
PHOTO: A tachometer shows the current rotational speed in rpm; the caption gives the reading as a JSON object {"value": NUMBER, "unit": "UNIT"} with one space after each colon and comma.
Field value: {"value": 2500, "unit": "rpm"}
